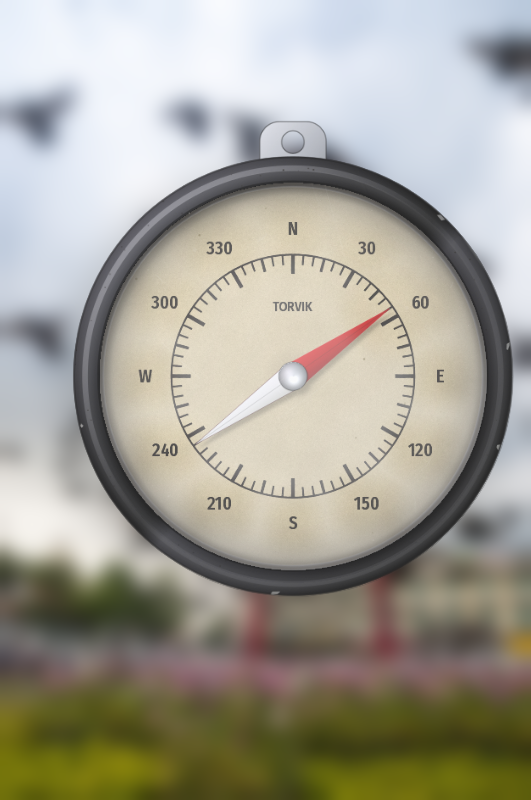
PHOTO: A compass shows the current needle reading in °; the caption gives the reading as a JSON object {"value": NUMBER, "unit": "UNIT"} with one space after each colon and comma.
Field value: {"value": 55, "unit": "°"}
